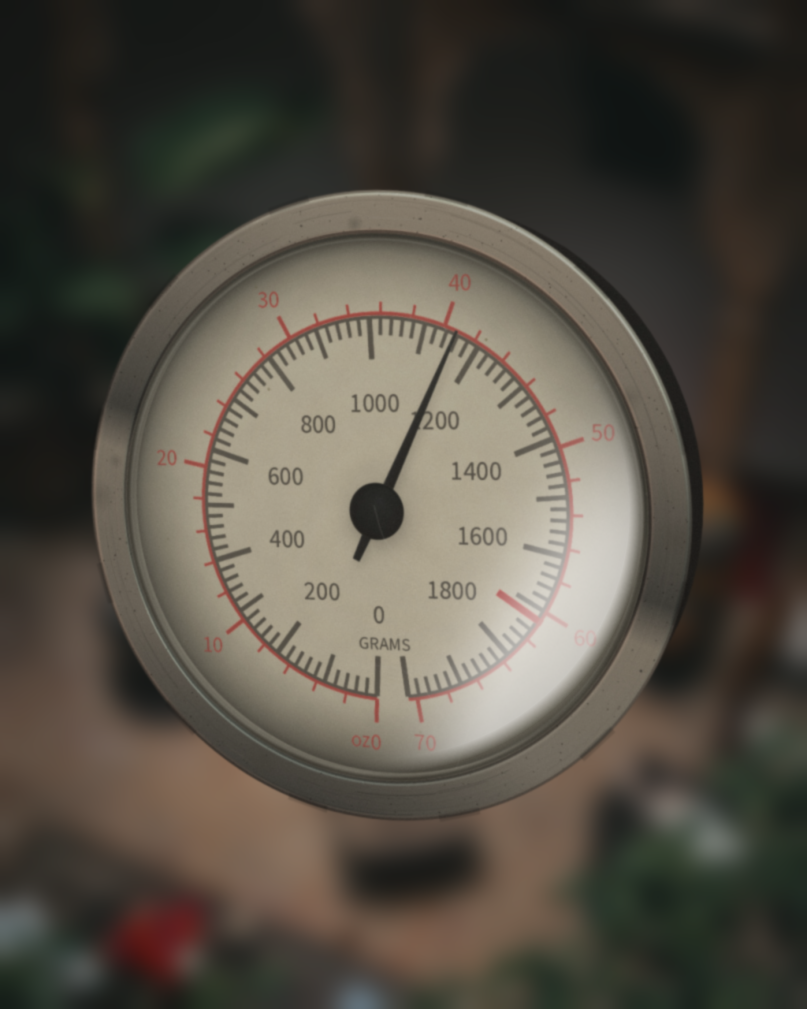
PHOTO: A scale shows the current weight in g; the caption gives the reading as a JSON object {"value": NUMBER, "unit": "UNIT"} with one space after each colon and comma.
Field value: {"value": 1160, "unit": "g"}
